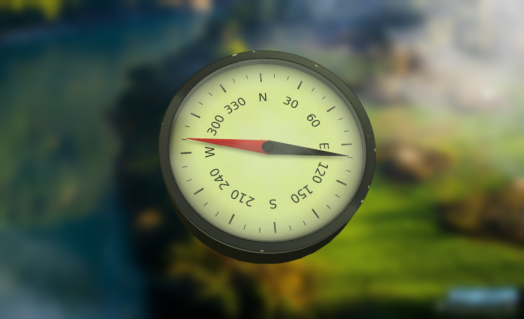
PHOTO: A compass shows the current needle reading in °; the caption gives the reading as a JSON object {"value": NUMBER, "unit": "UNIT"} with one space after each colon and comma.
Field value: {"value": 280, "unit": "°"}
